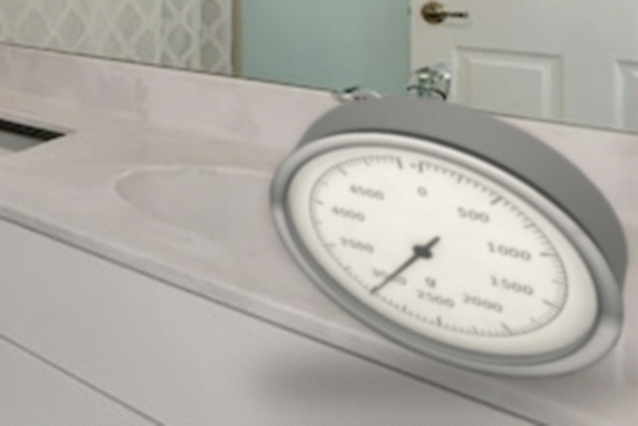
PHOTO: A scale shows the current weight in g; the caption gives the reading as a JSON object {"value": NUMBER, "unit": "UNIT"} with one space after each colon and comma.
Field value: {"value": 3000, "unit": "g"}
